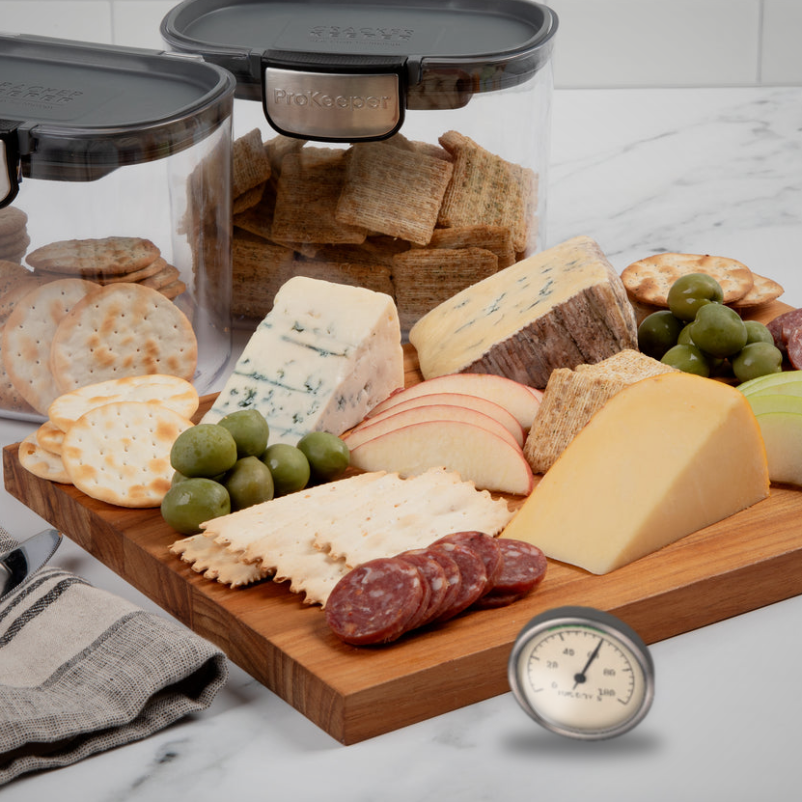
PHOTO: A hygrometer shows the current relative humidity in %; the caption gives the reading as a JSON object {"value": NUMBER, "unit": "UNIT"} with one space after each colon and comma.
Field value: {"value": 60, "unit": "%"}
